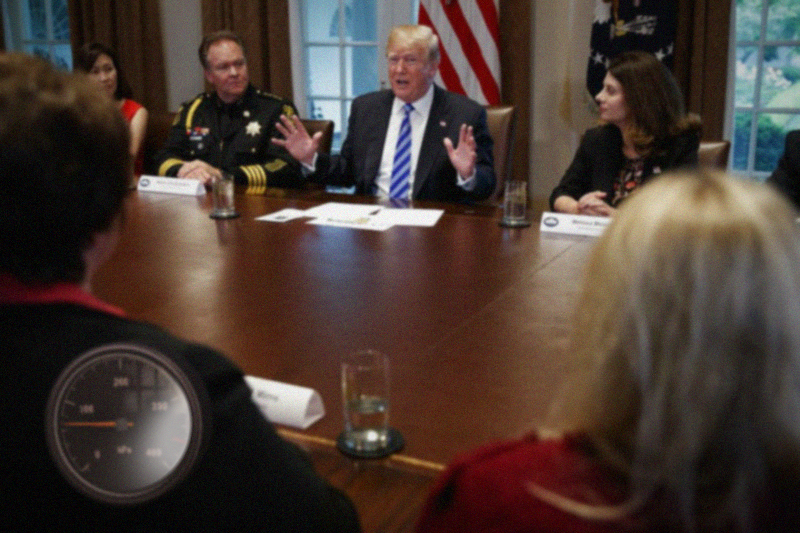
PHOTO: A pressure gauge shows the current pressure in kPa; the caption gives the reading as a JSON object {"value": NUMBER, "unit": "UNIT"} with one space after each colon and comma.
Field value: {"value": 70, "unit": "kPa"}
